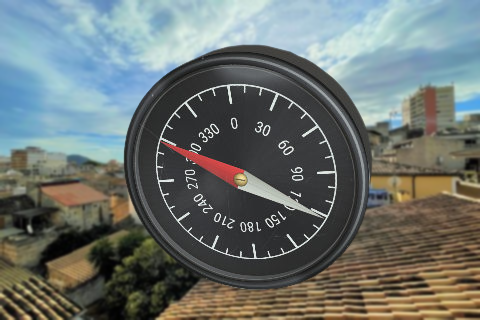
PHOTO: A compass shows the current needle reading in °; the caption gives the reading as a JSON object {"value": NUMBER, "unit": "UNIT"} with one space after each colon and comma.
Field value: {"value": 300, "unit": "°"}
